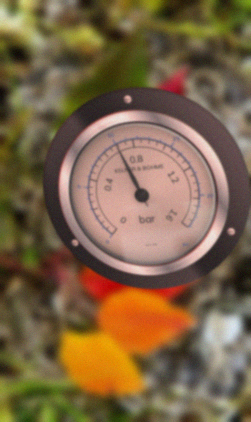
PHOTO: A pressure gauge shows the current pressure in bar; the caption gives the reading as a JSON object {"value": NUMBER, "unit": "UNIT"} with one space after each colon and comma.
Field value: {"value": 0.7, "unit": "bar"}
